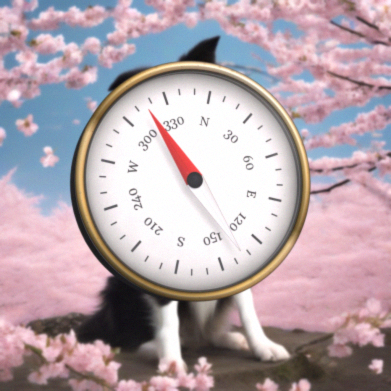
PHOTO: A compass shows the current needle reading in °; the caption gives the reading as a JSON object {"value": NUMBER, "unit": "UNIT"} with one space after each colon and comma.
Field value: {"value": 315, "unit": "°"}
